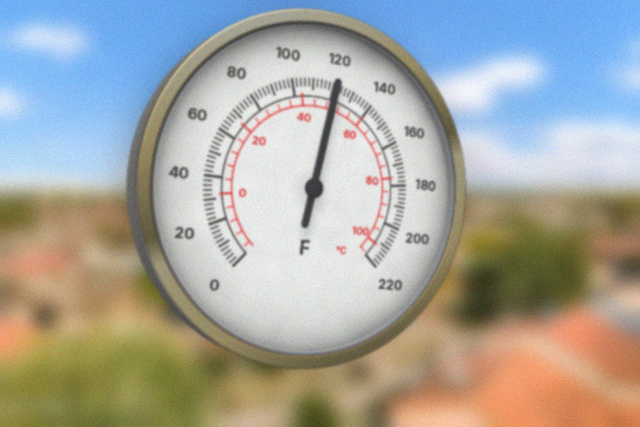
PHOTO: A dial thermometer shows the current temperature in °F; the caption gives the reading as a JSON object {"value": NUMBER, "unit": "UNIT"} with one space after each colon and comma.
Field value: {"value": 120, "unit": "°F"}
